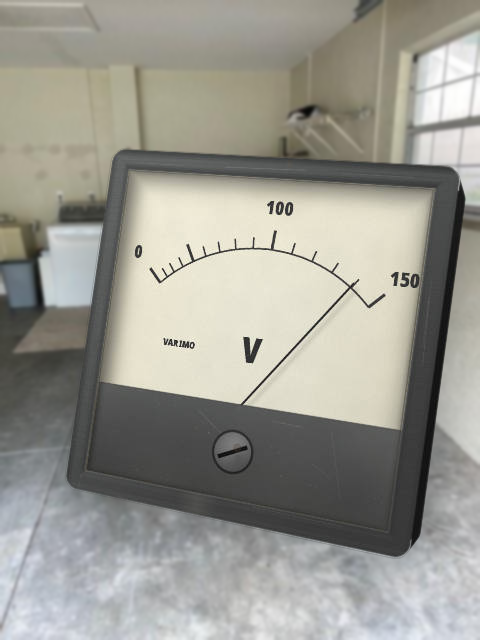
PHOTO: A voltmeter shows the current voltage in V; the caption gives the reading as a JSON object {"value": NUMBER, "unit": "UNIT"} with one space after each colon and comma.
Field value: {"value": 140, "unit": "V"}
